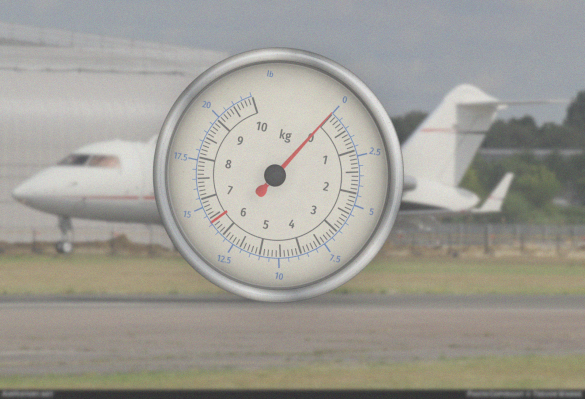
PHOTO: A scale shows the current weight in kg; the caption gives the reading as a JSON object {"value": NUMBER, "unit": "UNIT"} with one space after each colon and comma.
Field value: {"value": 0, "unit": "kg"}
